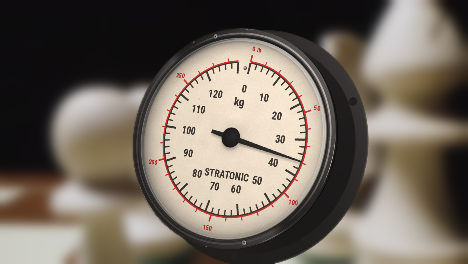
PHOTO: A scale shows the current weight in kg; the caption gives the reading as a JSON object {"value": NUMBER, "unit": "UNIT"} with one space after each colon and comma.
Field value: {"value": 36, "unit": "kg"}
